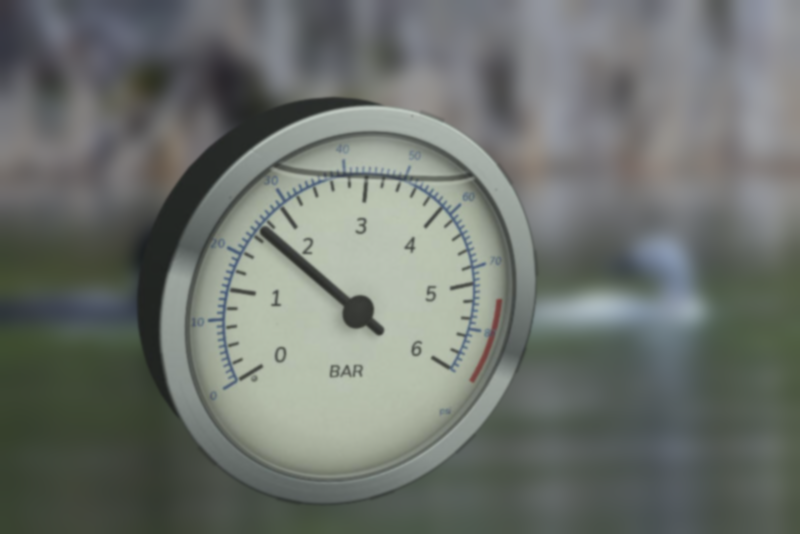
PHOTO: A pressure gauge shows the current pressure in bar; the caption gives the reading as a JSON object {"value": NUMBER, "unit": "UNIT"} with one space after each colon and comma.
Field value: {"value": 1.7, "unit": "bar"}
